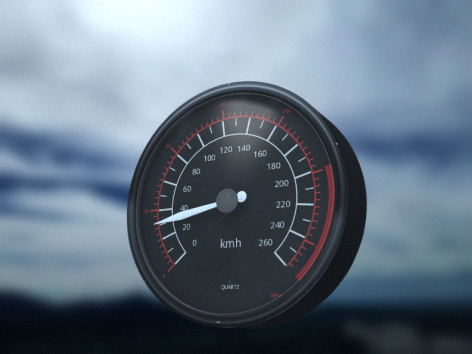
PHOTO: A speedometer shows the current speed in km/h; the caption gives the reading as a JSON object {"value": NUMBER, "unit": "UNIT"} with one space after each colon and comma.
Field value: {"value": 30, "unit": "km/h"}
